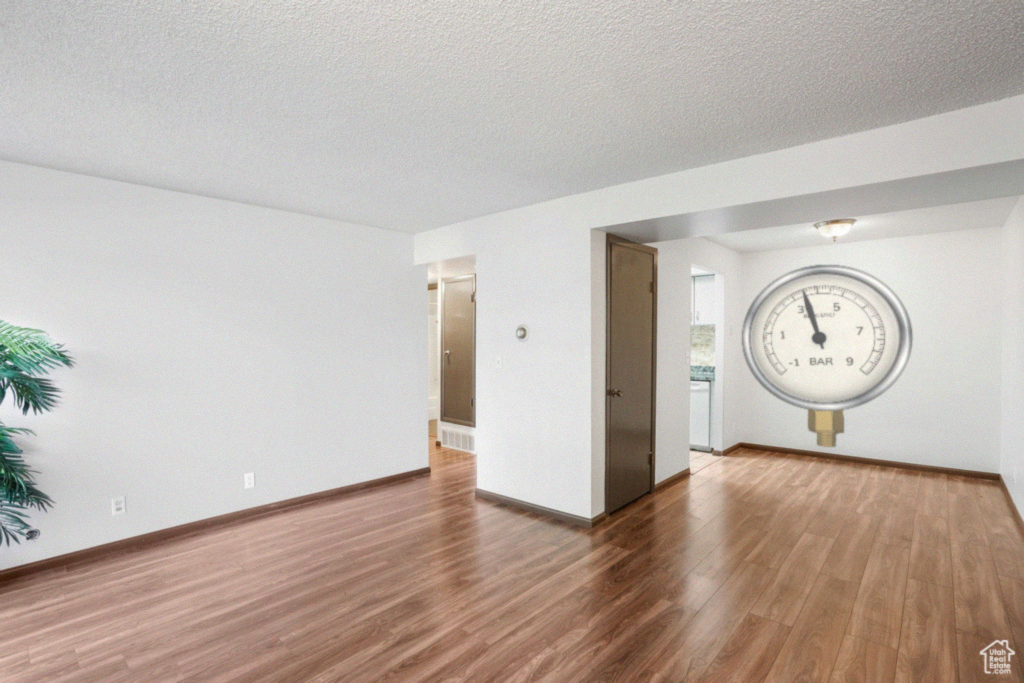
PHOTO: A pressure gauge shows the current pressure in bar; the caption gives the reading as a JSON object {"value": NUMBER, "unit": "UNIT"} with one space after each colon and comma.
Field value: {"value": 3.5, "unit": "bar"}
